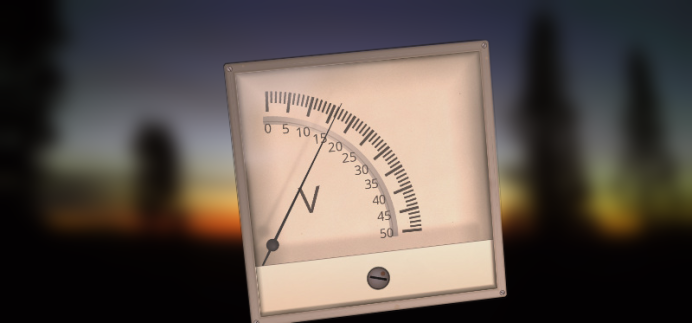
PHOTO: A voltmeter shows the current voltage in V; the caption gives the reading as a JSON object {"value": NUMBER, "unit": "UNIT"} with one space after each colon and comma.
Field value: {"value": 16, "unit": "V"}
